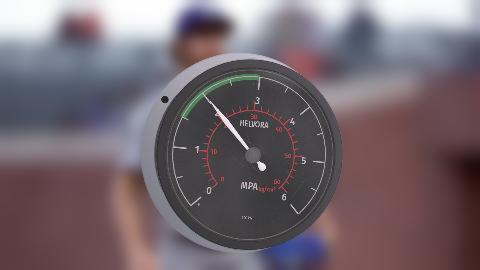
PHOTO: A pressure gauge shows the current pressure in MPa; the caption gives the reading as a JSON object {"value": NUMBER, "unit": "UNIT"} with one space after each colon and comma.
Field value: {"value": 2, "unit": "MPa"}
